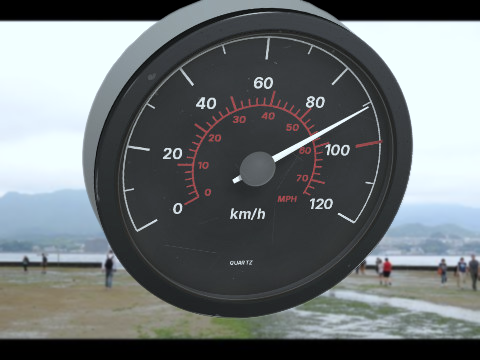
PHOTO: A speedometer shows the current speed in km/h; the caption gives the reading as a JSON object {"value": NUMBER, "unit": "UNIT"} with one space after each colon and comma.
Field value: {"value": 90, "unit": "km/h"}
